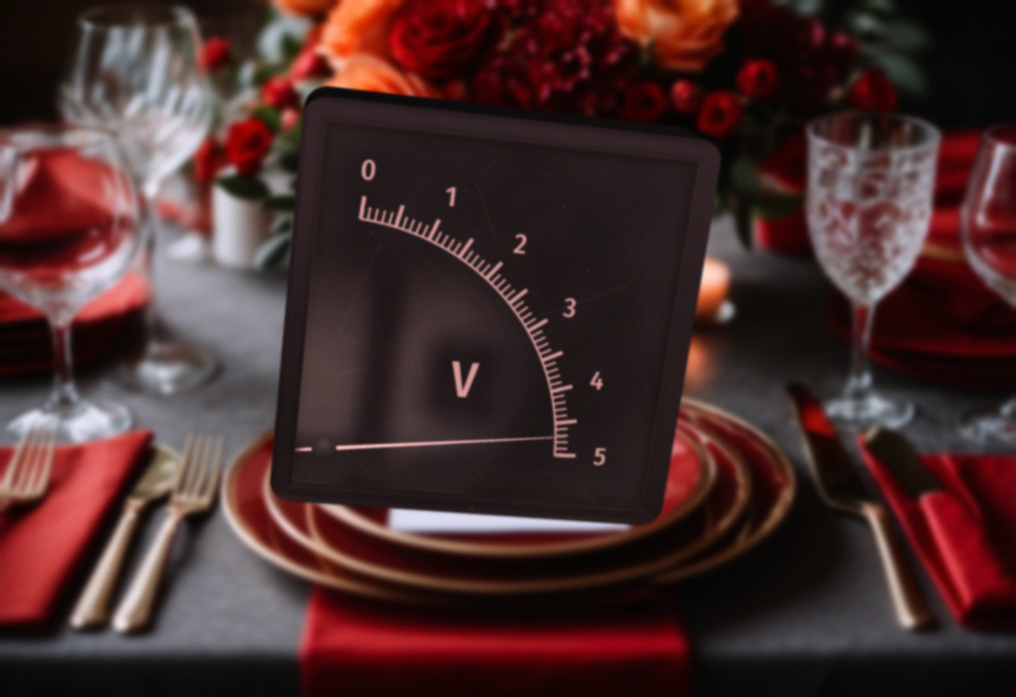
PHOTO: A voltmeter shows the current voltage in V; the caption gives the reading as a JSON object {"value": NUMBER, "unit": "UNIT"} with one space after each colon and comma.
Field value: {"value": 4.7, "unit": "V"}
